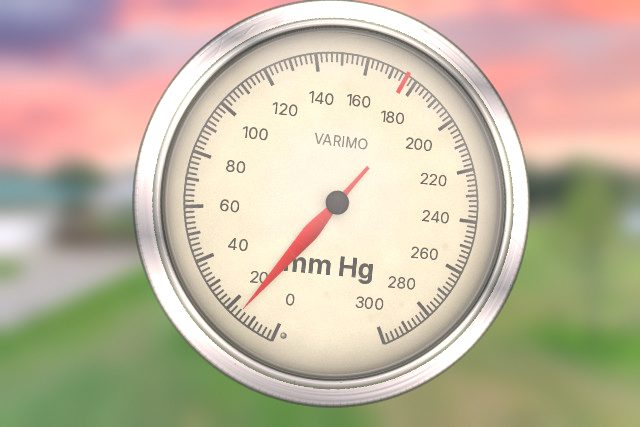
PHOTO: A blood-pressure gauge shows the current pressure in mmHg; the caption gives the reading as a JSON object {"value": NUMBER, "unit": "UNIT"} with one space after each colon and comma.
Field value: {"value": 16, "unit": "mmHg"}
